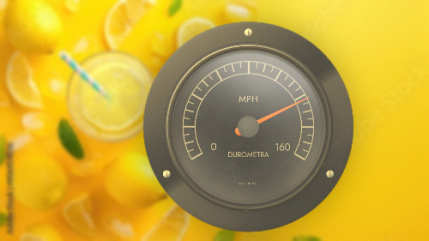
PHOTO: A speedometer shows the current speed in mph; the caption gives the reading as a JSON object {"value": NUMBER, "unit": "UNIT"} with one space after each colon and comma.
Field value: {"value": 122.5, "unit": "mph"}
